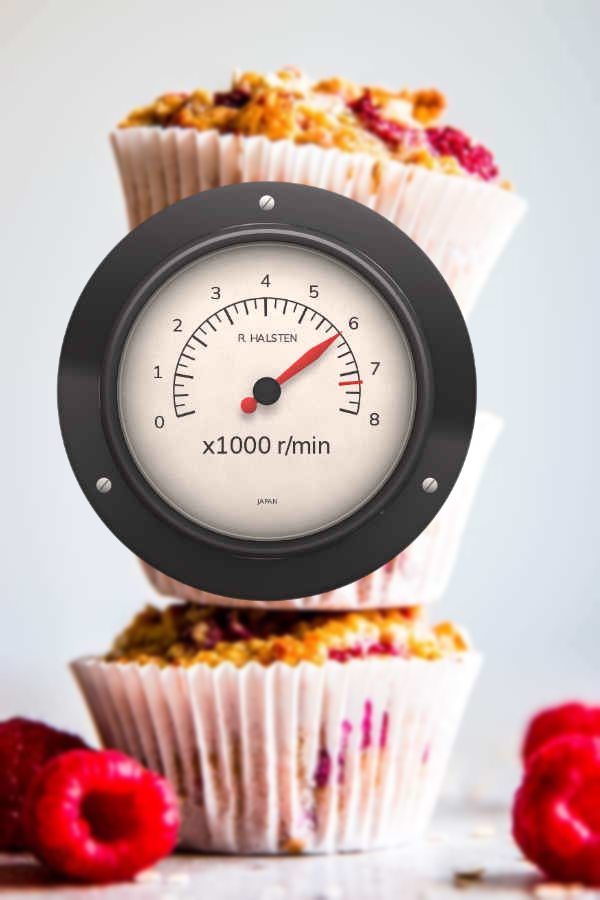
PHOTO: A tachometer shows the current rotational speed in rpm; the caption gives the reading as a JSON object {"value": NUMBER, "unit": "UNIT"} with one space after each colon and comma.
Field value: {"value": 6000, "unit": "rpm"}
